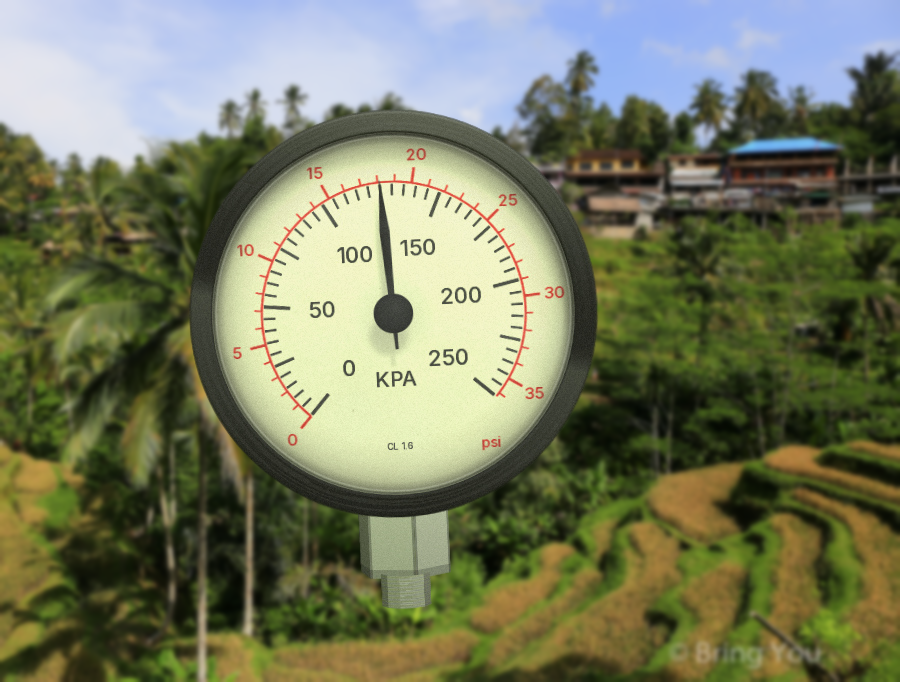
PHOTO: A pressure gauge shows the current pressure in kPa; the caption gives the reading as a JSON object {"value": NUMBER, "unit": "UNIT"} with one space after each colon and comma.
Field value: {"value": 125, "unit": "kPa"}
